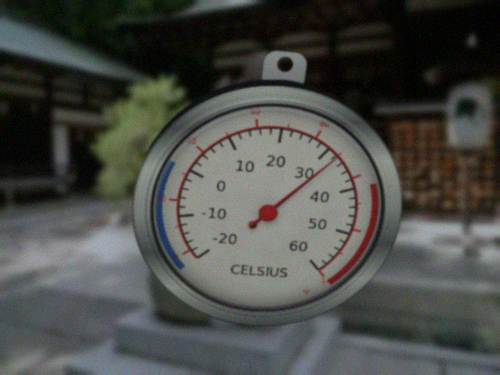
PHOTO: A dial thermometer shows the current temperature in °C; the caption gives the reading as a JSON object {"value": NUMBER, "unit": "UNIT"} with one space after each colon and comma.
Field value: {"value": 32, "unit": "°C"}
